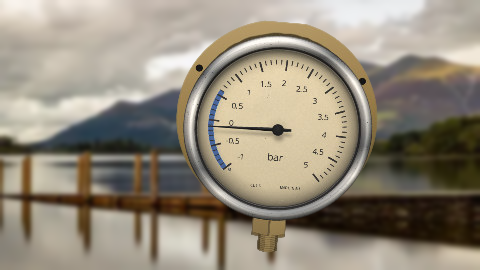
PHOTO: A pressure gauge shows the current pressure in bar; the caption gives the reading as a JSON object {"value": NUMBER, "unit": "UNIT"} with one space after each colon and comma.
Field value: {"value": -0.1, "unit": "bar"}
